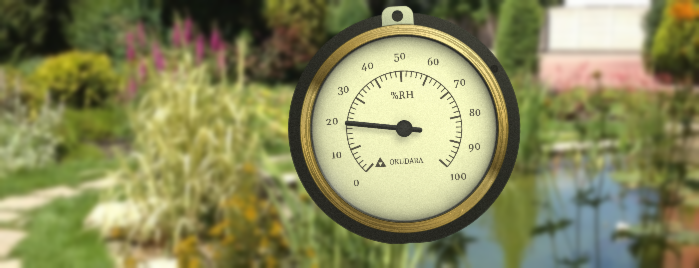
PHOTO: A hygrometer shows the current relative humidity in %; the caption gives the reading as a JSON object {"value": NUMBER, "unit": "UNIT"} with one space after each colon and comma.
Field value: {"value": 20, "unit": "%"}
